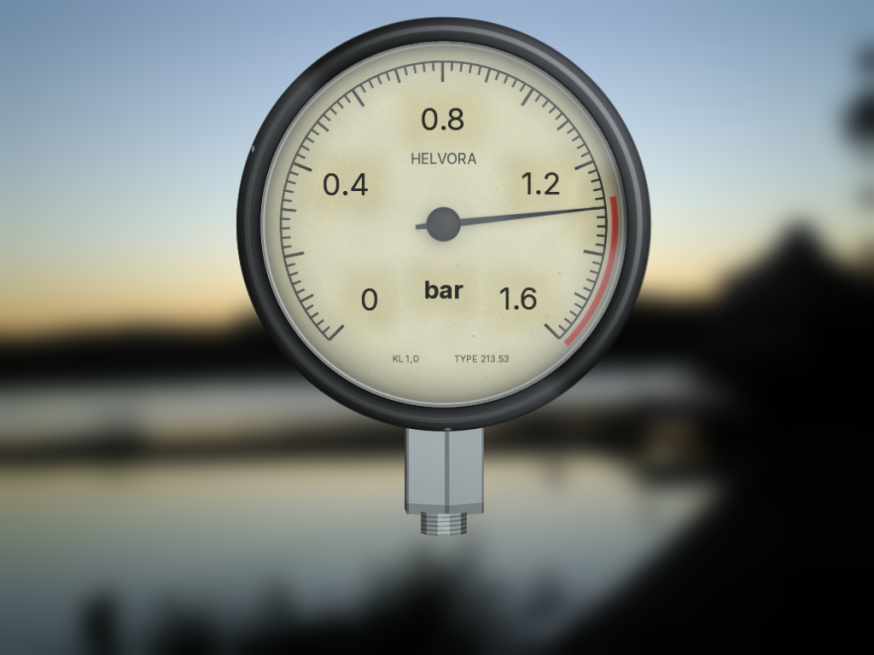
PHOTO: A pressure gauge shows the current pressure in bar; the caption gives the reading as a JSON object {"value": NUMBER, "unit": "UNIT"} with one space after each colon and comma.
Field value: {"value": 1.3, "unit": "bar"}
